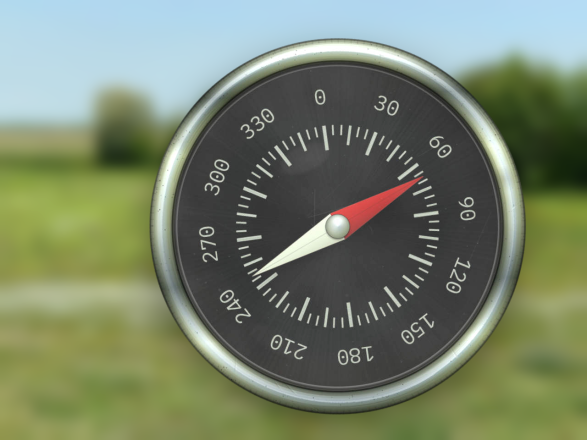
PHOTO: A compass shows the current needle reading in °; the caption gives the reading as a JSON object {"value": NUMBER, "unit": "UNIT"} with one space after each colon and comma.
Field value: {"value": 67.5, "unit": "°"}
